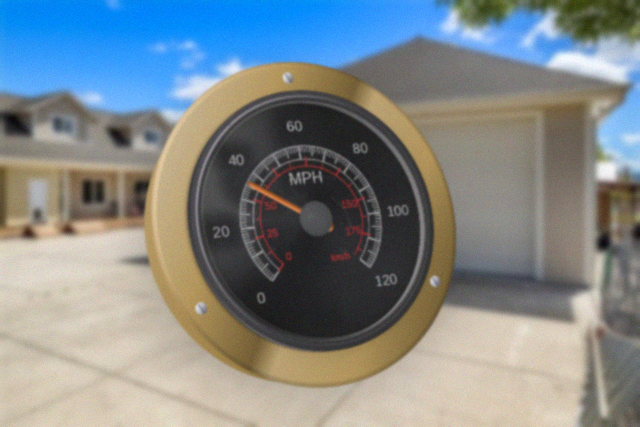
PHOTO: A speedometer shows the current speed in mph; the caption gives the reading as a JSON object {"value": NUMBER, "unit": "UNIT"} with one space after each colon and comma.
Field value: {"value": 35, "unit": "mph"}
